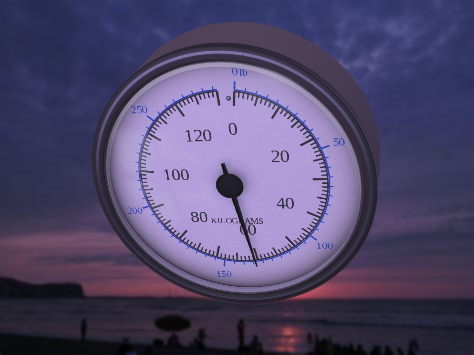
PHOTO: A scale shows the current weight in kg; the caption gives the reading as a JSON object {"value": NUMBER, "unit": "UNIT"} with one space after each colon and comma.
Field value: {"value": 60, "unit": "kg"}
